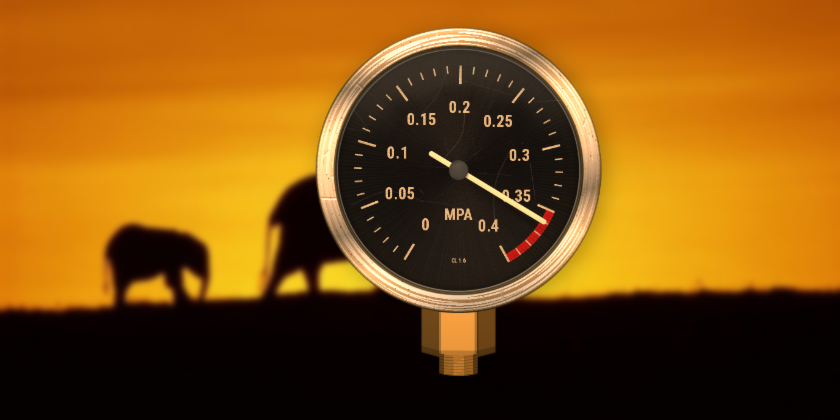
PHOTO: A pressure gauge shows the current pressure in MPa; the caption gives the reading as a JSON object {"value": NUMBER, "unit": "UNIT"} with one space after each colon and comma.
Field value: {"value": 0.36, "unit": "MPa"}
